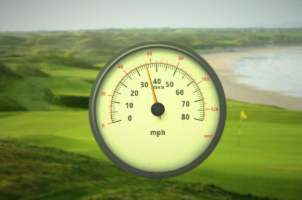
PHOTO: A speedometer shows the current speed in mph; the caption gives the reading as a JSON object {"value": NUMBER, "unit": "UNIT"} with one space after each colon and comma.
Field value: {"value": 35, "unit": "mph"}
